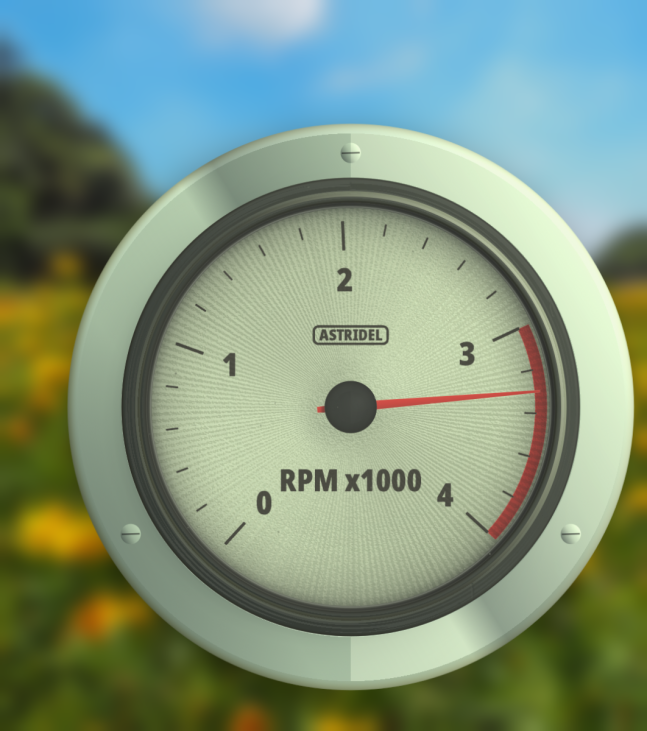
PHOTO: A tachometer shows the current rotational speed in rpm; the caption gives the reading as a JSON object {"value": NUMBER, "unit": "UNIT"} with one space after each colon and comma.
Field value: {"value": 3300, "unit": "rpm"}
